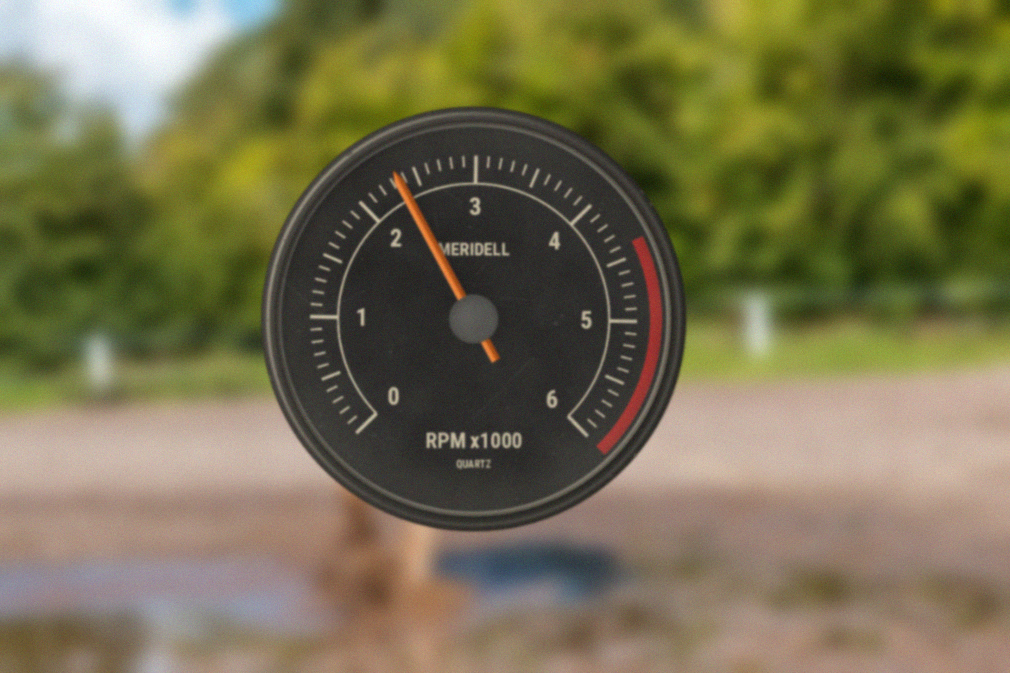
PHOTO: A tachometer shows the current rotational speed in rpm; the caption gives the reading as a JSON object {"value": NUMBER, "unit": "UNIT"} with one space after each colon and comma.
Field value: {"value": 2350, "unit": "rpm"}
